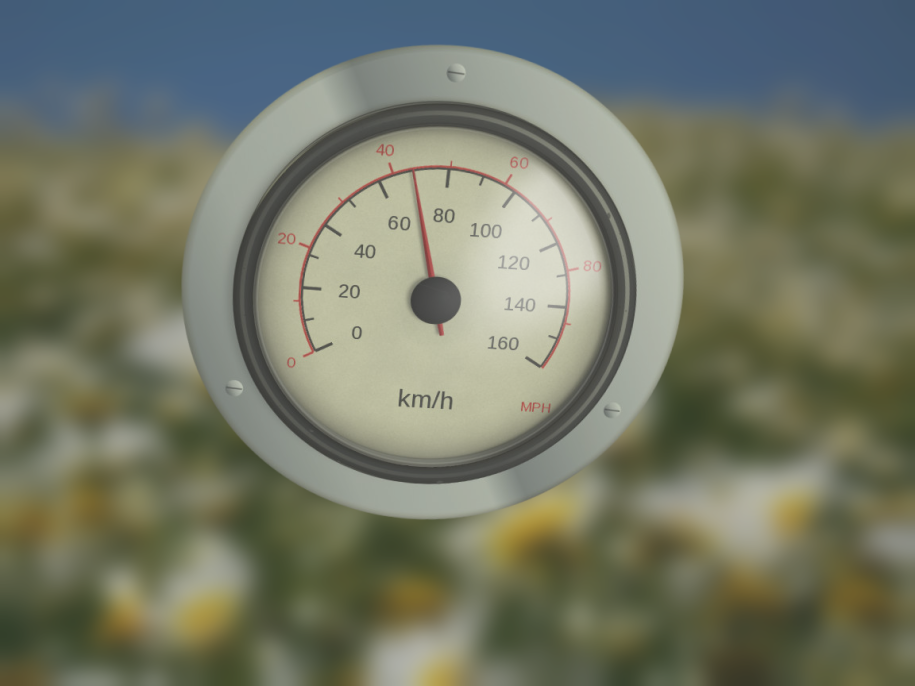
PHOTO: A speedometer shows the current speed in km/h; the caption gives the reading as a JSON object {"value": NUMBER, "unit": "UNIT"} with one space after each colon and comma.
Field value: {"value": 70, "unit": "km/h"}
